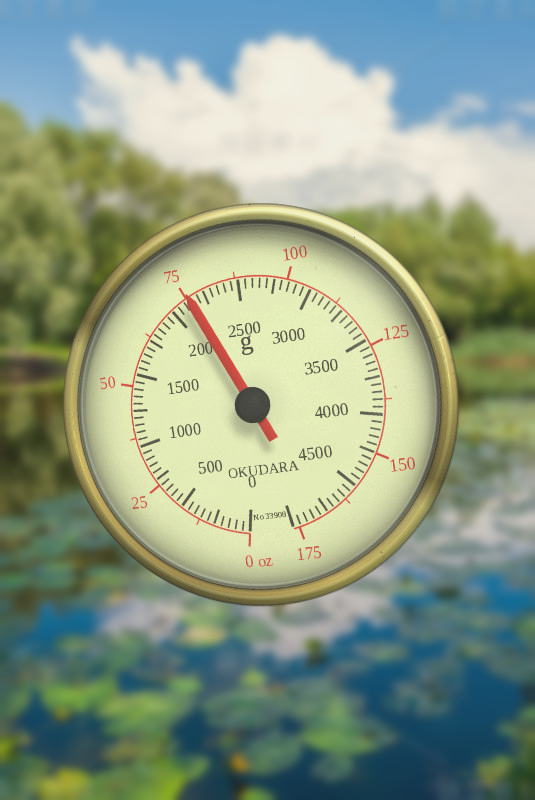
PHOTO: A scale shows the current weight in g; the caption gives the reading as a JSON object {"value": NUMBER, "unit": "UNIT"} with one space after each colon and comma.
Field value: {"value": 2150, "unit": "g"}
